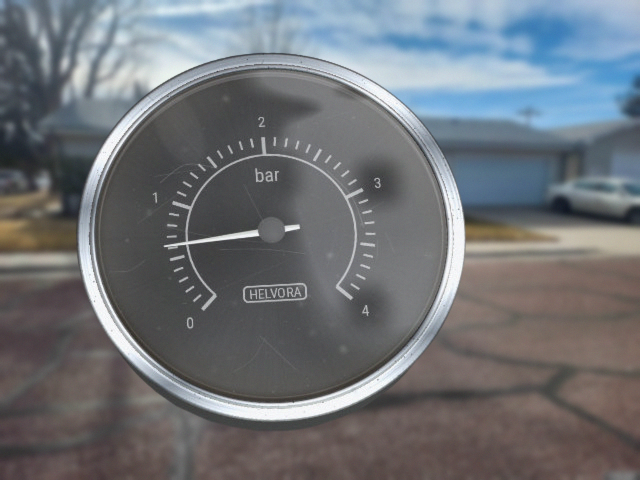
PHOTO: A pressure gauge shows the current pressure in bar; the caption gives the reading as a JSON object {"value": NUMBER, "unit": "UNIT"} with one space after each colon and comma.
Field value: {"value": 0.6, "unit": "bar"}
